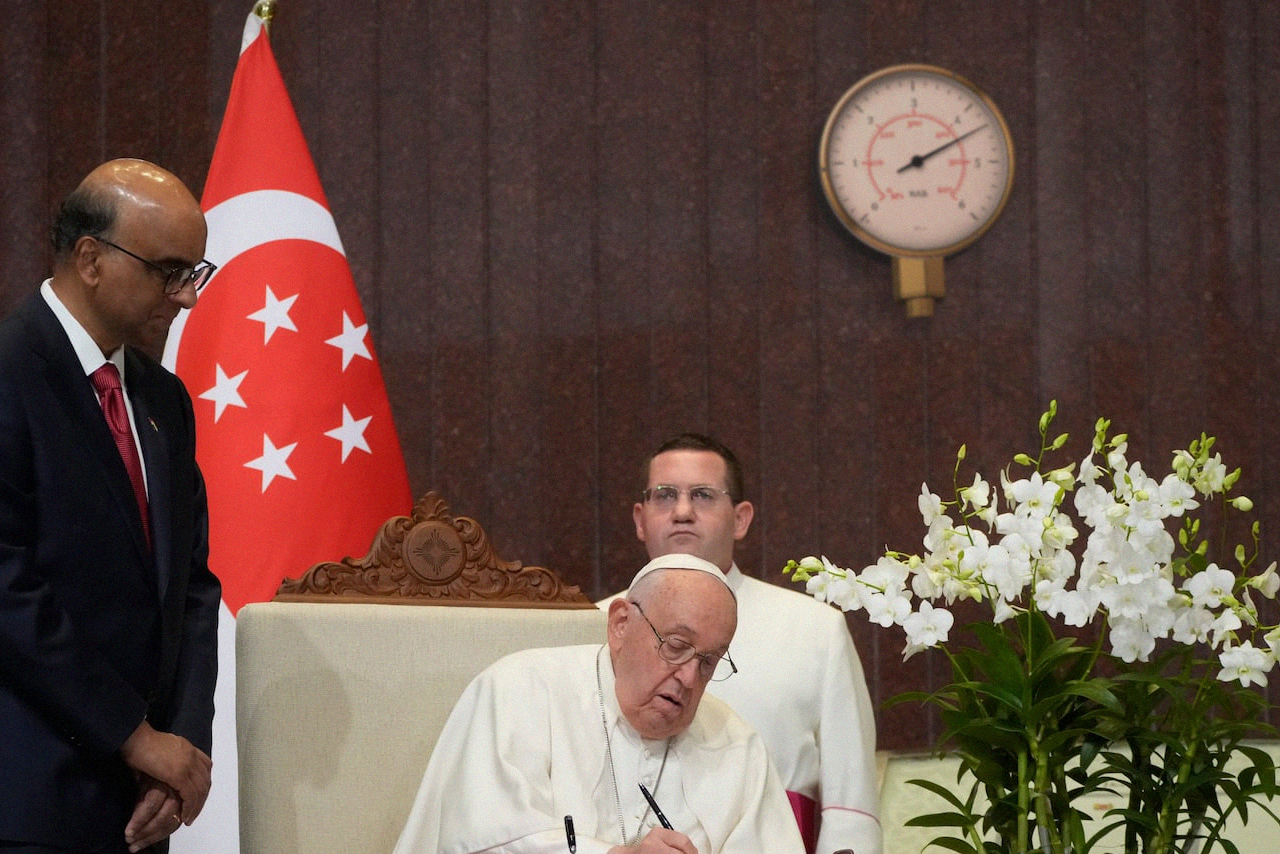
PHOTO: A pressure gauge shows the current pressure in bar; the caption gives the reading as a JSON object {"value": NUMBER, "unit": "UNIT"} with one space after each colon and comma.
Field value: {"value": 4.4, "unit": "bar"}
